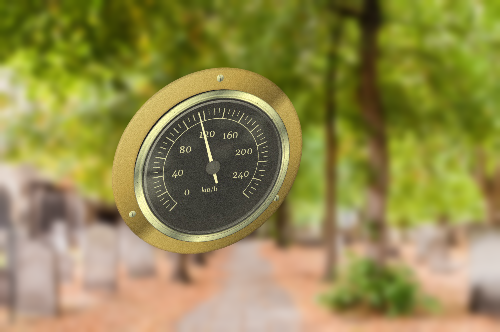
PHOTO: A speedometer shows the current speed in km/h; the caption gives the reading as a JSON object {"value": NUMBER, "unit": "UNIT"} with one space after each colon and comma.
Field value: {"value": 115, "unit": "km/h"}
